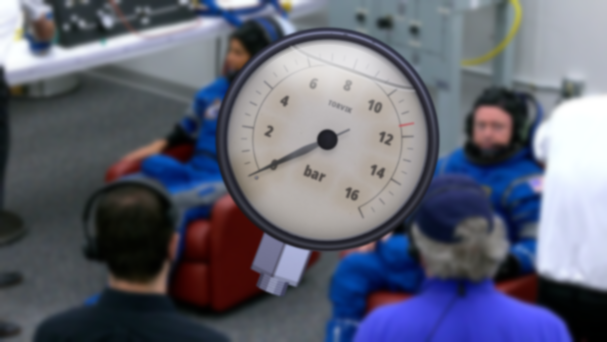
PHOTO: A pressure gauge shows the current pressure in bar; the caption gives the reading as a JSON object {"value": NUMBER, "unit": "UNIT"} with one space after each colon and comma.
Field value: {"value": 0, "unit": "bar"}
